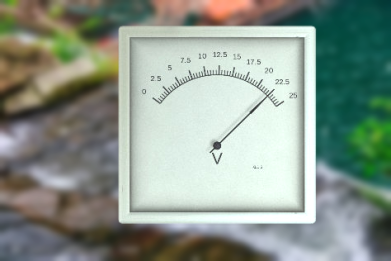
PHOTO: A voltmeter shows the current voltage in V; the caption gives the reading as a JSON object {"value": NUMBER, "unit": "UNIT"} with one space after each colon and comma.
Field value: {"value": 22.5, "unit": "V"}
